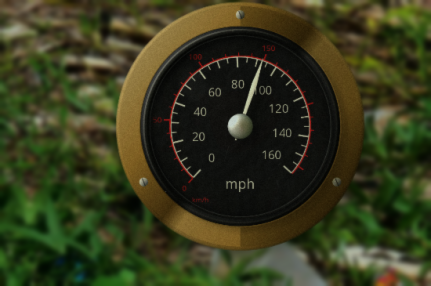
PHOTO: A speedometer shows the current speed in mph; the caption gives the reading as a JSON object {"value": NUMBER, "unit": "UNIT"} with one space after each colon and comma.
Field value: {"value": 92.5, "unit": "mph"}
